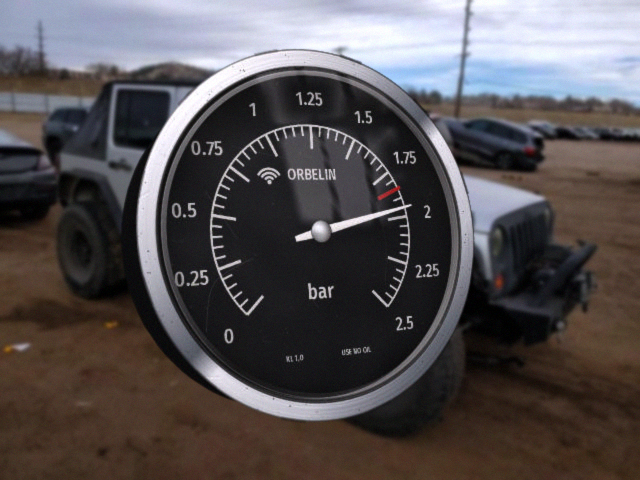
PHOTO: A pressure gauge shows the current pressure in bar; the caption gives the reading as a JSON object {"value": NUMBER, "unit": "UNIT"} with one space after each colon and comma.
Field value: {"value": 1.95, "unit": "bar"}
